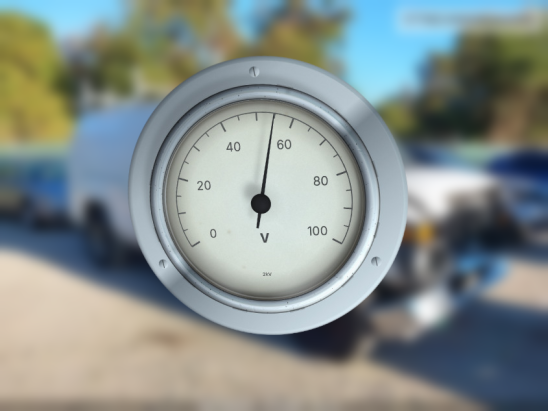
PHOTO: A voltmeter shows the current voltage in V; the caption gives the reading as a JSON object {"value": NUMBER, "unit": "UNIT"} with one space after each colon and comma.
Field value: {"value": 55, "unit": "V"}
